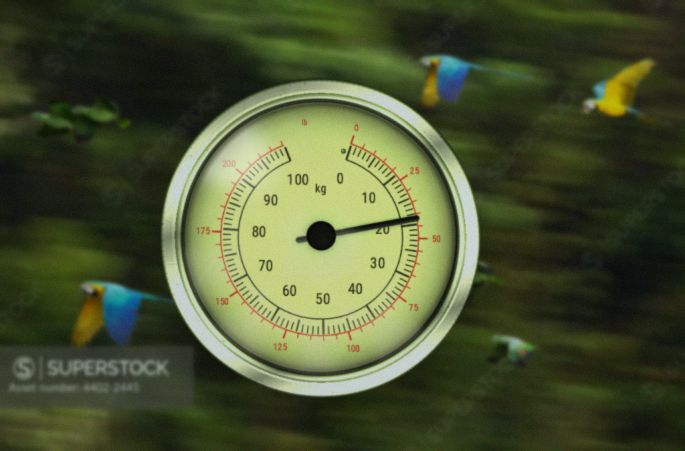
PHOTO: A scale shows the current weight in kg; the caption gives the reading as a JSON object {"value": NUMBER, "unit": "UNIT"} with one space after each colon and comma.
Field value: {"value": 19, "unit": "kg"}
